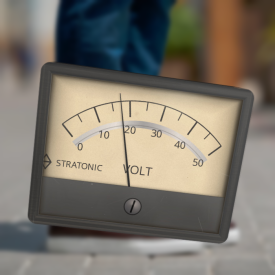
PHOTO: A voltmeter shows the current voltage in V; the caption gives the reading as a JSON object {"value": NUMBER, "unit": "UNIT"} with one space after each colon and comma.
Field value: {"value": 17.5, "unit": "V"}
